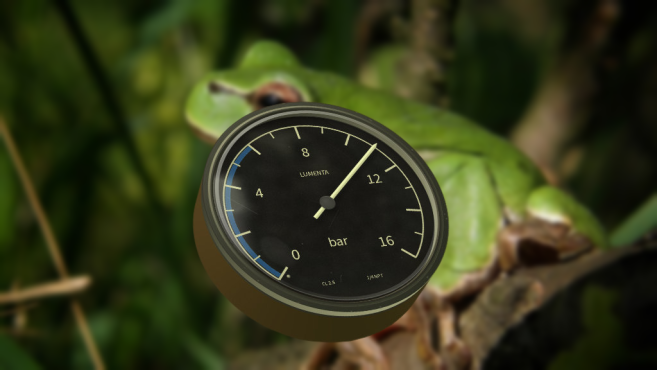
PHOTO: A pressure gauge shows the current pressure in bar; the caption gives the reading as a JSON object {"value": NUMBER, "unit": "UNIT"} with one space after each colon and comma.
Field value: {"value": 11, "unit": "bar"}
